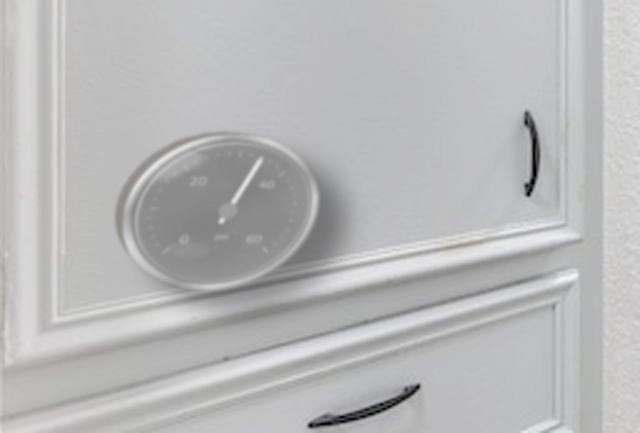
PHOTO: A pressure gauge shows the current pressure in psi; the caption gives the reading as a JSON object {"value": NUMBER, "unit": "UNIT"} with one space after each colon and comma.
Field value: {"value": 34, "unit": "psi"}
